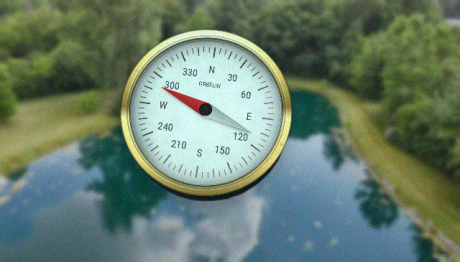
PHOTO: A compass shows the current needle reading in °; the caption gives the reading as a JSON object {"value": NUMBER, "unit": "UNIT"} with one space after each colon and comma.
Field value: {"value": 290, "unit": "°"}
